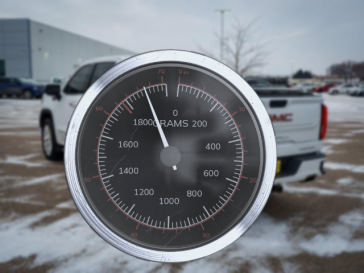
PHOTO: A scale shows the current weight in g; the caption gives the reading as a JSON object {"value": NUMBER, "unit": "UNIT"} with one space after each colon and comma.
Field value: {"value": 1900, "unit": "g"}
